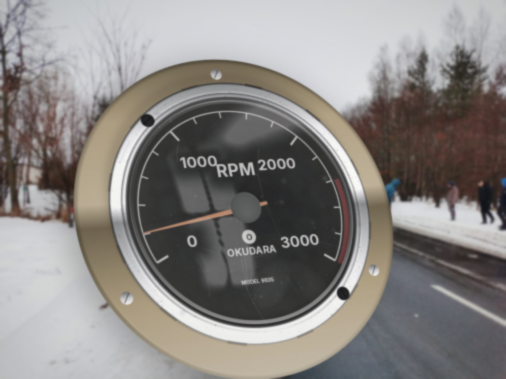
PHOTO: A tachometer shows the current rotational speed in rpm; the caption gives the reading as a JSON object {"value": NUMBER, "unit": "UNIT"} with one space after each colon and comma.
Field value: {"value": 200, "unit": "rpm"}
